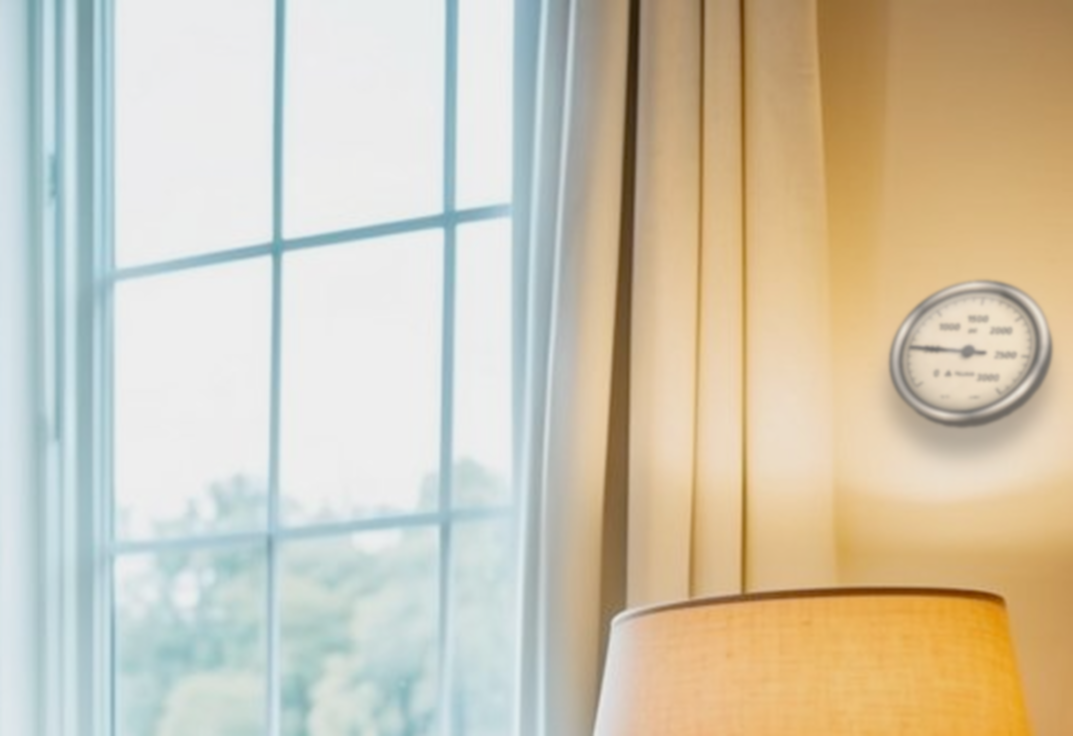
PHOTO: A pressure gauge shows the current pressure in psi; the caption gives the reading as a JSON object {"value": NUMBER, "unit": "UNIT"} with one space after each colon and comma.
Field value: {"value": 500, "unit": "psi"}
